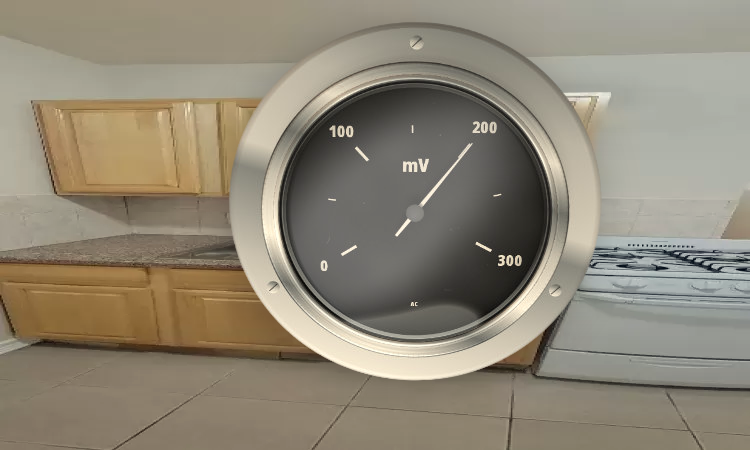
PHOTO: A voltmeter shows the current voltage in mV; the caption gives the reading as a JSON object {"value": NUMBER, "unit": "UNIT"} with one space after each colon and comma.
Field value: {"value": 200, "unit": "mV"}
